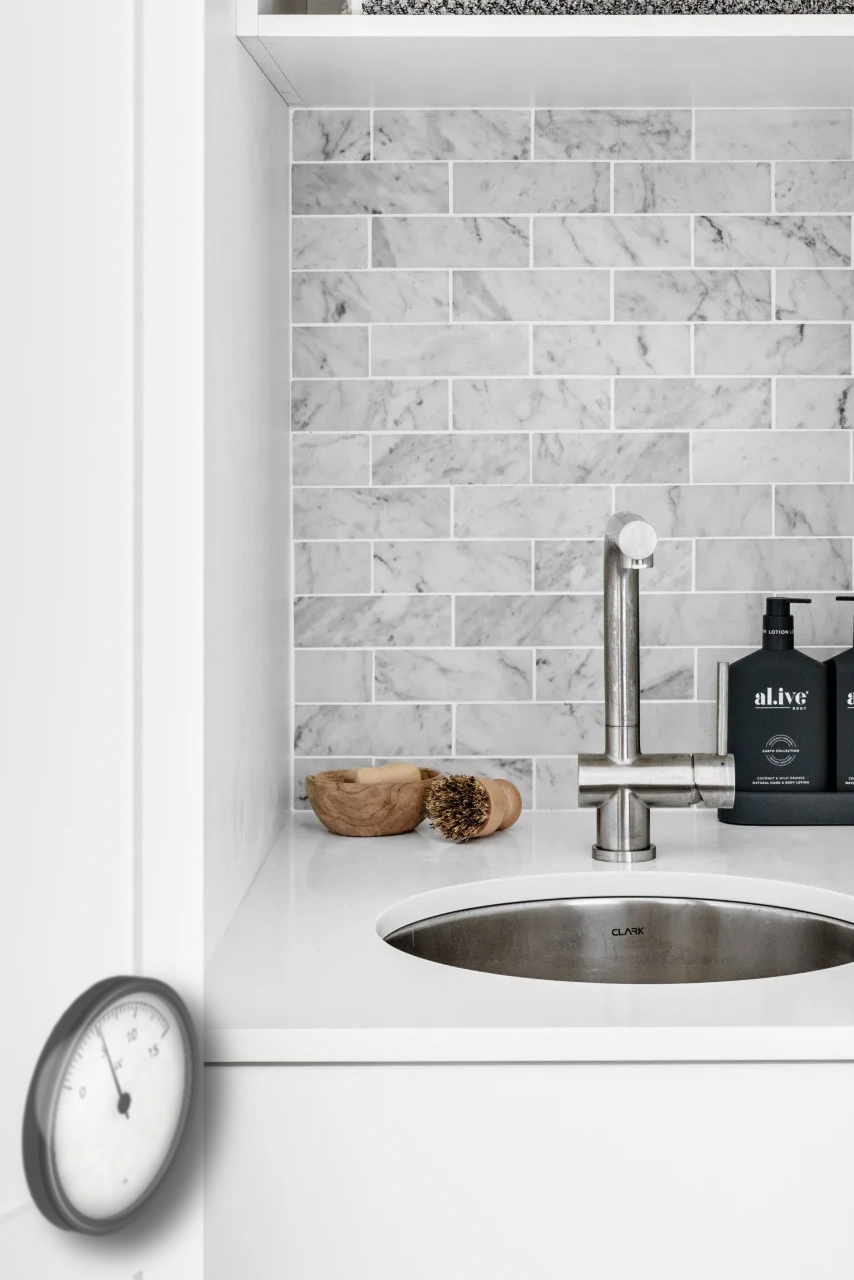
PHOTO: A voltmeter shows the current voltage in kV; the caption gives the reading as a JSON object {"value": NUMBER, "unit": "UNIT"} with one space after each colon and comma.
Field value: {"value": 5, "unit": "kV"}
